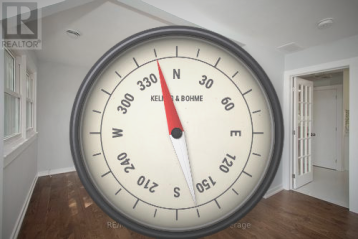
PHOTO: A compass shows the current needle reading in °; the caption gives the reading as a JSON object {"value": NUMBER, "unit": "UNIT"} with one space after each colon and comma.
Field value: {"value": 345, "unit": "°"}
